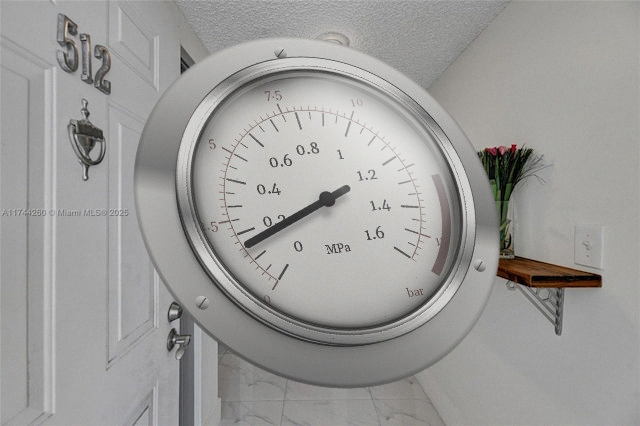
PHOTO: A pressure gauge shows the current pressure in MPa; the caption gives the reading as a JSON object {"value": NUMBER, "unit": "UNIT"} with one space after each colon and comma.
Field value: {"value": 0.15, "unit": "MPa"}
